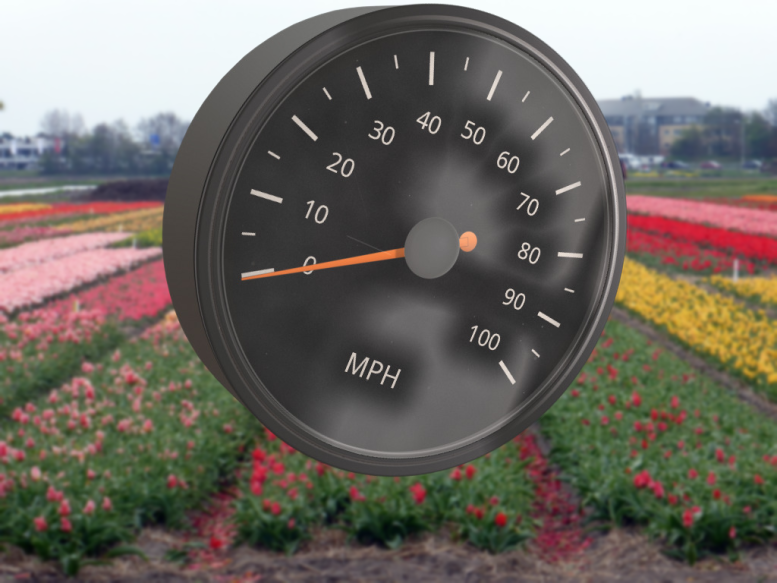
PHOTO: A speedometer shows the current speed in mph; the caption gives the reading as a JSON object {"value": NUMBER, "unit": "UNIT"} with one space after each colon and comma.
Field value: {"value": 0, "unit": "mph"}
